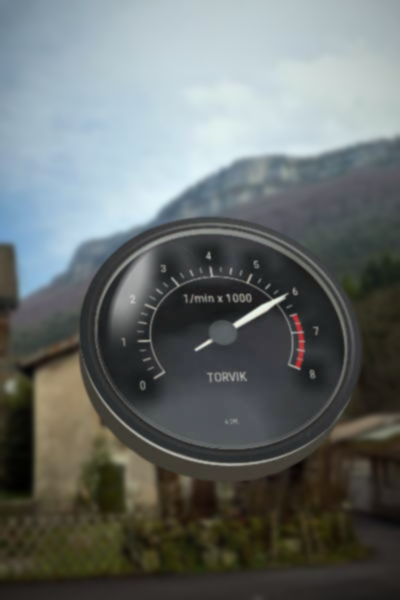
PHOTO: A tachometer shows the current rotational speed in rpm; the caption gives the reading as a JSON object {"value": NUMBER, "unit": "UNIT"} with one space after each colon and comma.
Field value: {"value": 6000, "unit": "rpm"}
